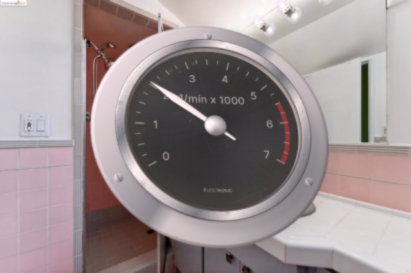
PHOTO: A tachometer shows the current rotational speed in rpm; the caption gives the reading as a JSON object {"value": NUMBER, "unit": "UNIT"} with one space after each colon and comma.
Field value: {"value": 2000, "unit": "rpm"}
